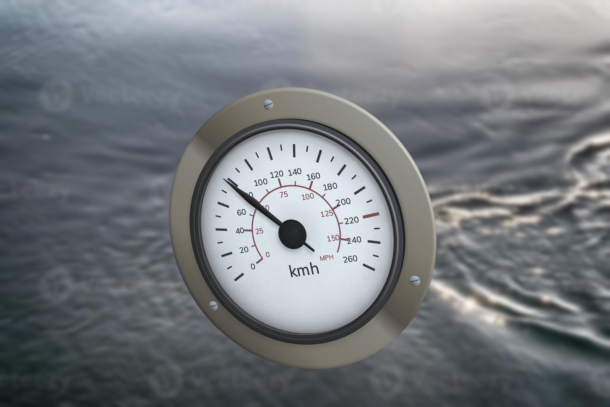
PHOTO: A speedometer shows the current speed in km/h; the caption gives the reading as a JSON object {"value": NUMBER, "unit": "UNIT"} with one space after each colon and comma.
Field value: {"value": 80, "unit": "km/h"}
